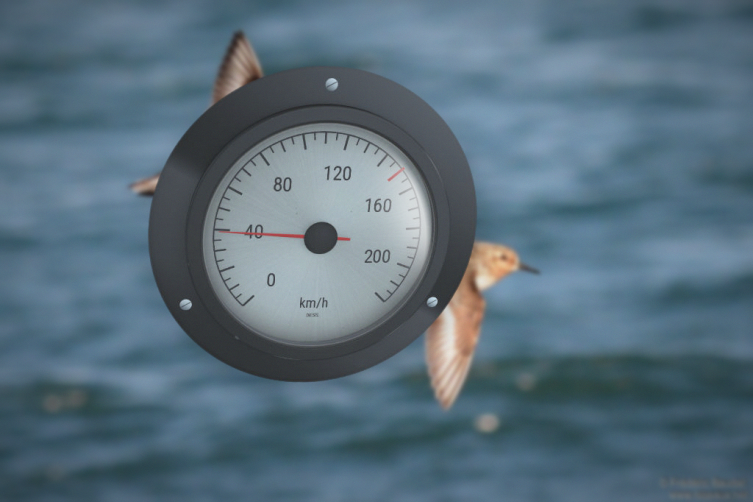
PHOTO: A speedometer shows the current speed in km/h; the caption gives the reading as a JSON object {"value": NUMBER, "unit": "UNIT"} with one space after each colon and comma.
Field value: {"value": 40, "unit": "km/h"}
